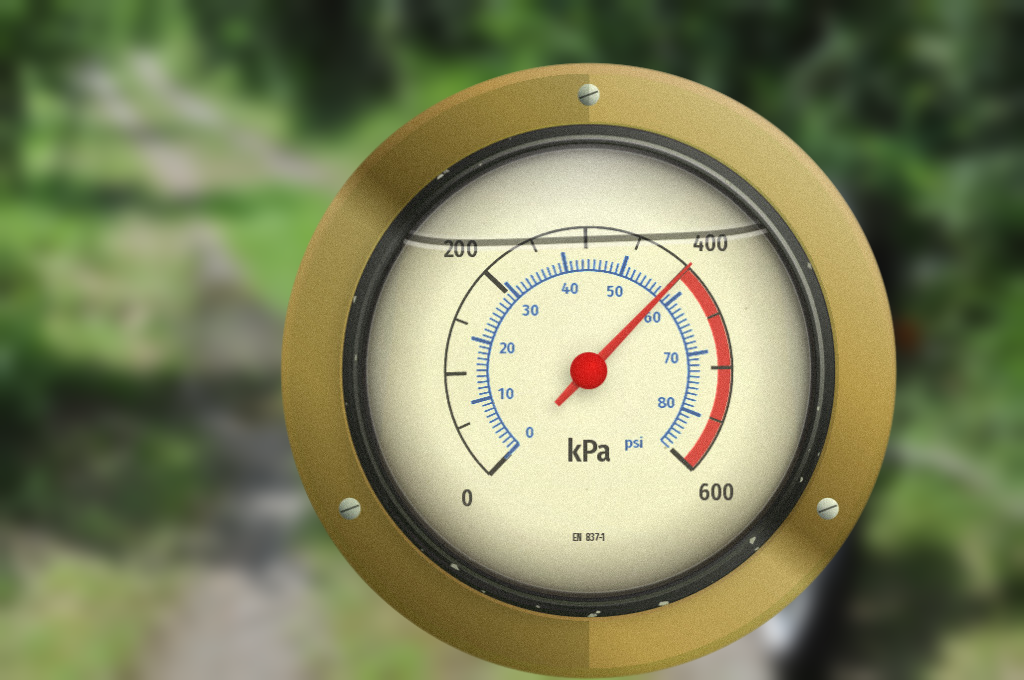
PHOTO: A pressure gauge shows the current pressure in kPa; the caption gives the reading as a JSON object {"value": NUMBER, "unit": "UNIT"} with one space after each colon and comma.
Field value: {"value": 400, "unit": "kPa"}
